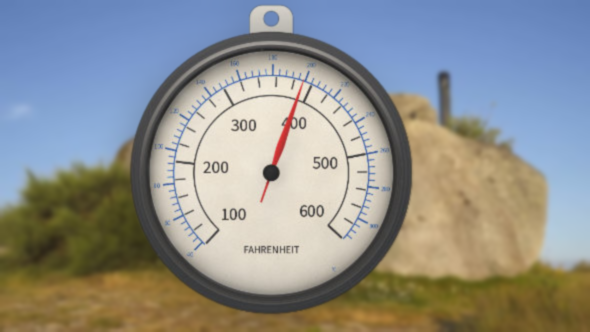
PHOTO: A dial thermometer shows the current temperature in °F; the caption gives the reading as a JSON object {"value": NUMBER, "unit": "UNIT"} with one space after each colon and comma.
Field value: {"value": 390, "unit": "°F"}
